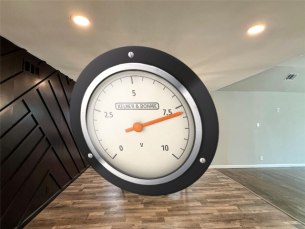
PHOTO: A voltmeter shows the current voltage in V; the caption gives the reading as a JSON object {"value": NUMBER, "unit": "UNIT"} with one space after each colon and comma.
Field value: {"value": 7.75, "unit": "V"}
